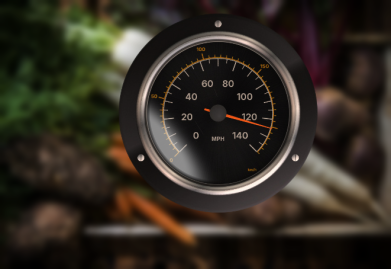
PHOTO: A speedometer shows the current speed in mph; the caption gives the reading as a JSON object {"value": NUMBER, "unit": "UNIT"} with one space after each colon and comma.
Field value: {"value": 125, "unit": "mph"}
